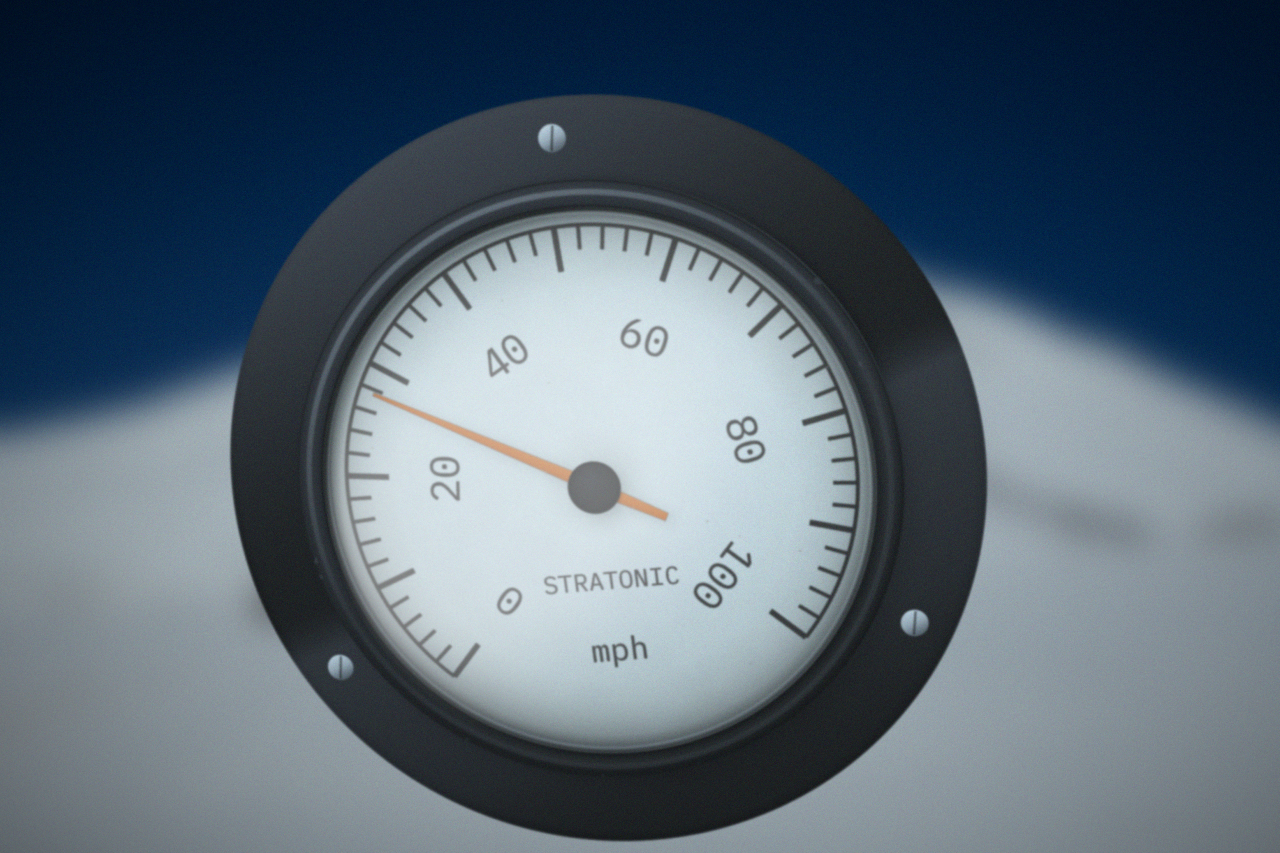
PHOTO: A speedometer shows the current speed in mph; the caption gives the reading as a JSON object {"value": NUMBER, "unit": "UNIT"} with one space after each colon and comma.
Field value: {"value": 28, "unit": "mph"}
